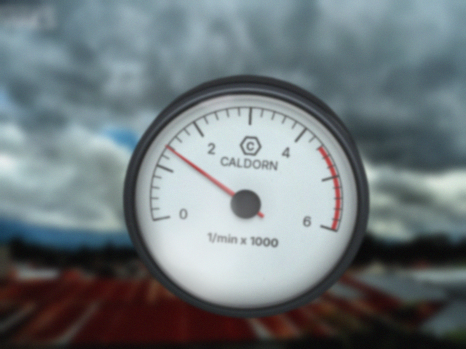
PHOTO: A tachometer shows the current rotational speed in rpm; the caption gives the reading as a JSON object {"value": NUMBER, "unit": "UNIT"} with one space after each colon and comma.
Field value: {"value": 1400, "unit": "rpm"}
